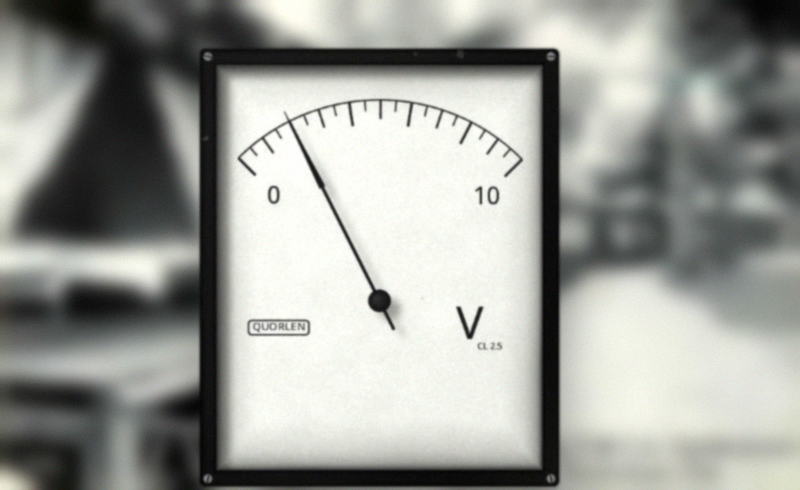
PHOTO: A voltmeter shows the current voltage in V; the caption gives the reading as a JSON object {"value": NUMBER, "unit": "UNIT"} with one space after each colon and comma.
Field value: {"value": 2, "unit": "V"}
